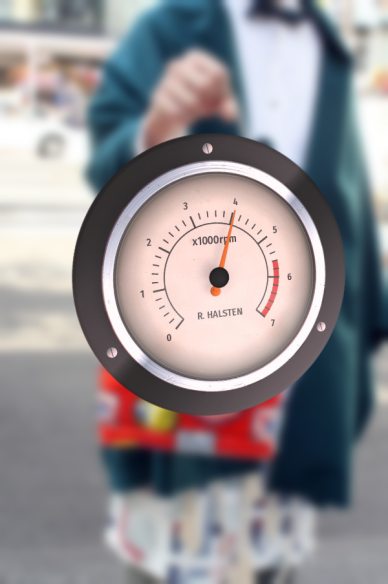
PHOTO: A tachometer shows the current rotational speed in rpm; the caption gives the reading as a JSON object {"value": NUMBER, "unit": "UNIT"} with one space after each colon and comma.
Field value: {"value": 4000, "unit": "rpm"}
